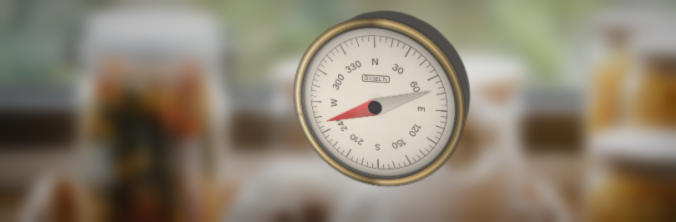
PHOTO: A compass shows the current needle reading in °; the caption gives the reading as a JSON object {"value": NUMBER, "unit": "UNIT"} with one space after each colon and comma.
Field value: {"value": 250, "unit": "°"}
